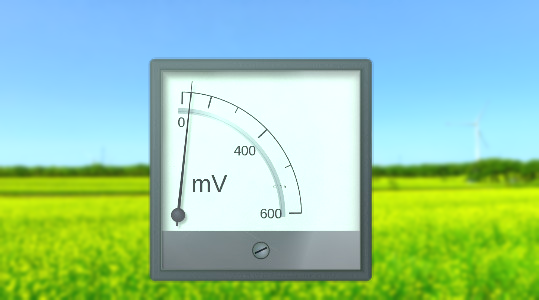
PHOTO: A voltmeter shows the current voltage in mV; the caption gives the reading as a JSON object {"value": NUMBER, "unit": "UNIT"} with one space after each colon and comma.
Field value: {"value": 100, "unit": "mV"}
